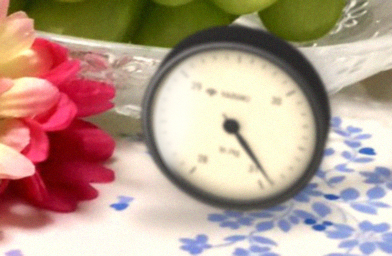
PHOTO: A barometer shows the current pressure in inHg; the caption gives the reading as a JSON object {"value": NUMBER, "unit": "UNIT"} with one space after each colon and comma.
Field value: {"value": 30.9, "unit": "inHg"}
